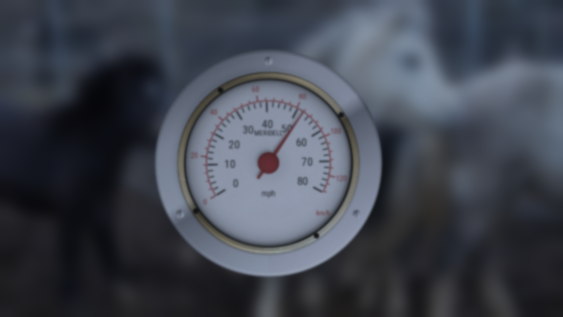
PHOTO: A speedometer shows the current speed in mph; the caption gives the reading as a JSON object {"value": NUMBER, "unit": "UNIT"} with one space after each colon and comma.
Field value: {"value": 52, "unit": "mph"}
